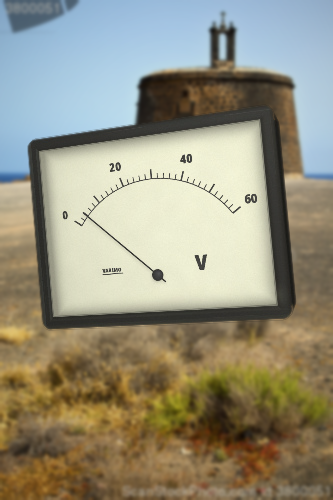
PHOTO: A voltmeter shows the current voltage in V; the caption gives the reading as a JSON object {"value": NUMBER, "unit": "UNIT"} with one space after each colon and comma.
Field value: {"value": 4, "unit": "V"}
